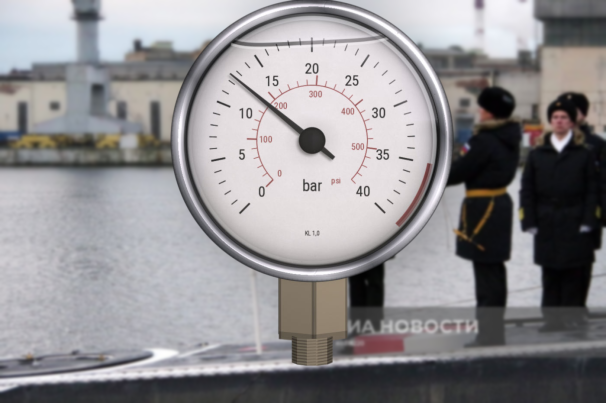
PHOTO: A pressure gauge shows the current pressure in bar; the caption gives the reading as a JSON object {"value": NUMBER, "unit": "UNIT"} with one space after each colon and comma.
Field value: {"value": 12.5, "unit": "bar"}
